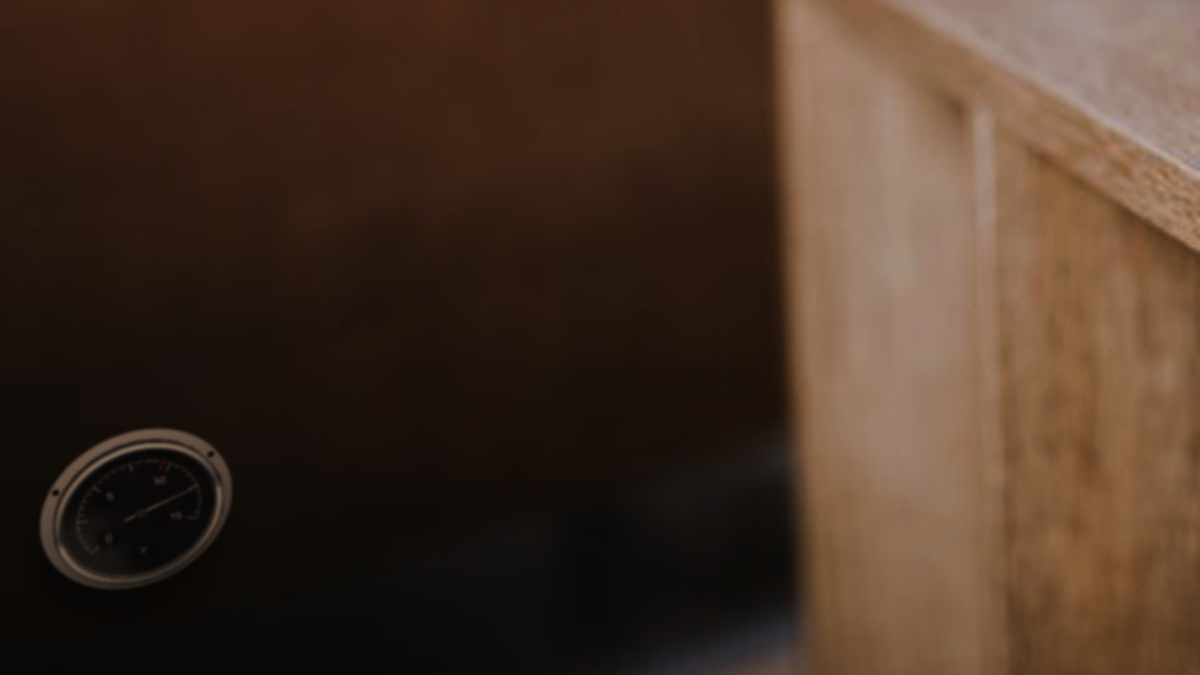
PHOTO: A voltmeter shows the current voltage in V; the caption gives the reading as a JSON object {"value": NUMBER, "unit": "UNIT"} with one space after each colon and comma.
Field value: {"value": 12.5, "unit": "V"}
